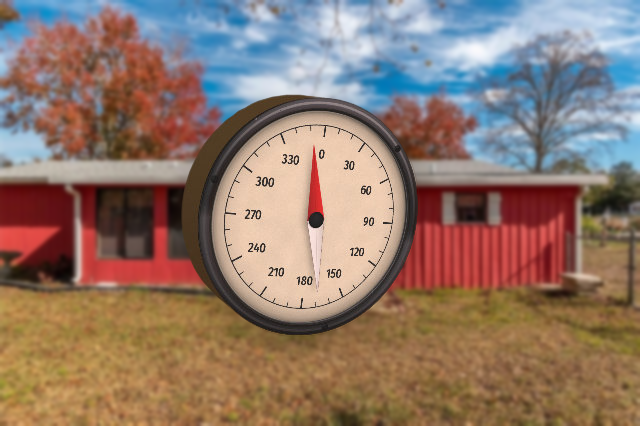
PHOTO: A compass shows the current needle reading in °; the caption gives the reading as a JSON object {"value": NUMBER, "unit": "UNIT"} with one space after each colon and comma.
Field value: {"value": 350, "unit": "°"}
